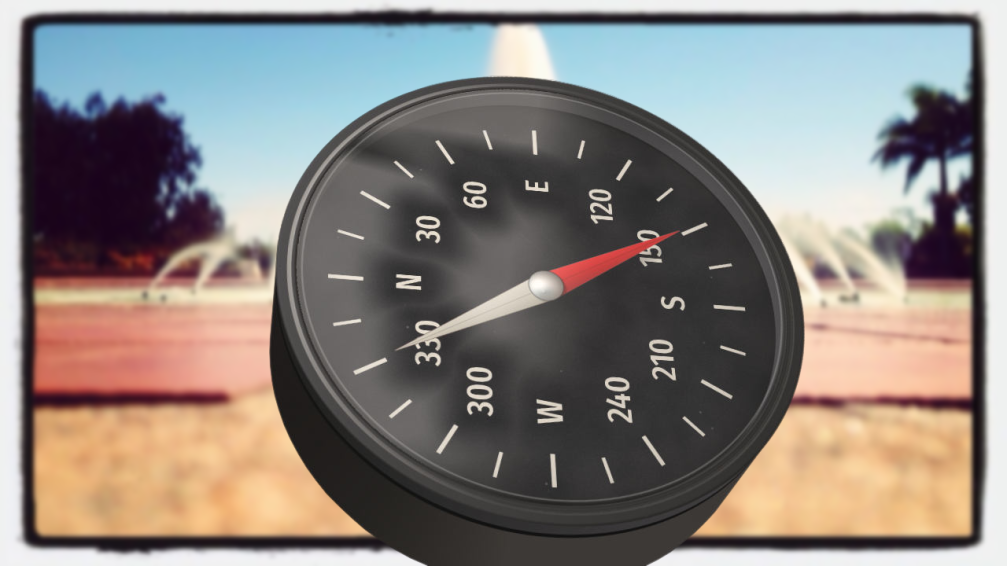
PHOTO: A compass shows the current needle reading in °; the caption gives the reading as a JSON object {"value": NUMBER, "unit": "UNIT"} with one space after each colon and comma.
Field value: {"value": 150, "unit": "°"}
